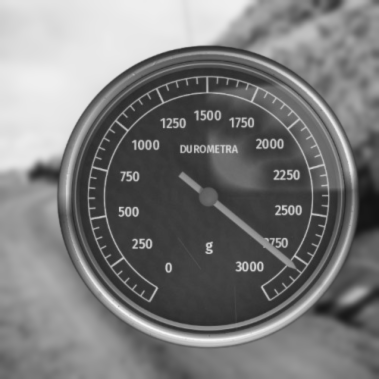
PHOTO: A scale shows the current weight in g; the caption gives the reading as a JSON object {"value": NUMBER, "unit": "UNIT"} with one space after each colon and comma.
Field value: {"value": 2800, "unit": "g"}
